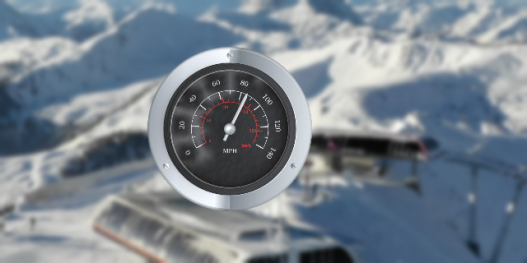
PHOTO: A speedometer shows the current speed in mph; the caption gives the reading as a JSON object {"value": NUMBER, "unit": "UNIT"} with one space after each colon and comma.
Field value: {"value": 85, "unit": "mph"}
